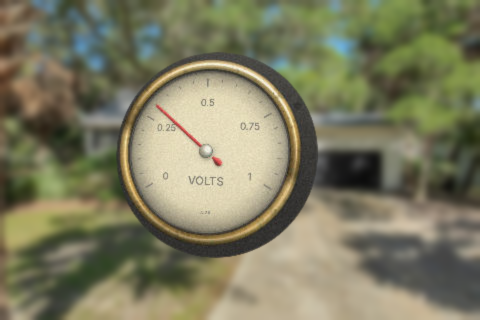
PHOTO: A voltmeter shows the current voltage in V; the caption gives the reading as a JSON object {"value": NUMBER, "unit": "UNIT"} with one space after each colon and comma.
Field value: {"value": 0.3, "unit": "V"}
